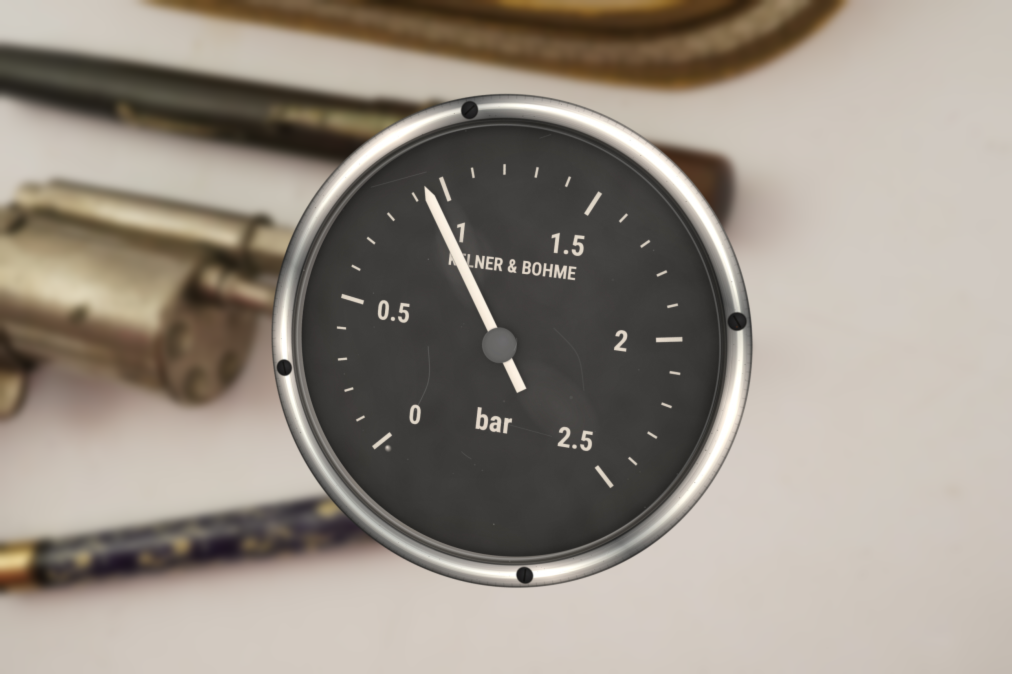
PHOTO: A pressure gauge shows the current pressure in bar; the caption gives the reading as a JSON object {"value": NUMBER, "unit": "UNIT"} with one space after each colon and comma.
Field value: {"value": 0.95, "unit": "bar"}
